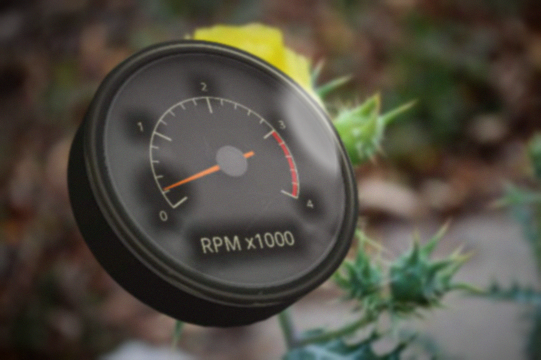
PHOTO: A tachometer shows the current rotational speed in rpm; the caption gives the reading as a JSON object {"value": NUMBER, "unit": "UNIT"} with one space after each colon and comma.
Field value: {"value": 200, "unit": "rpm"}
